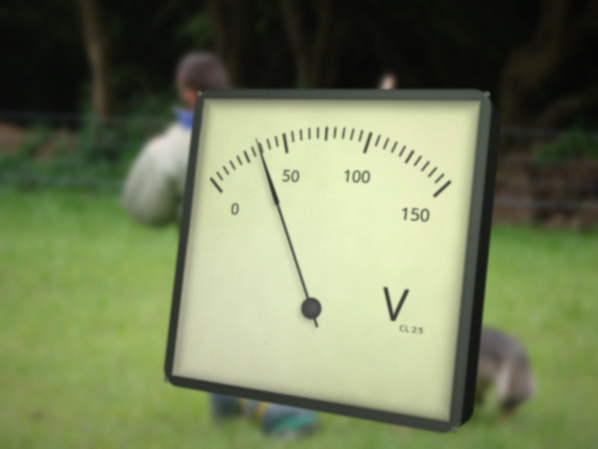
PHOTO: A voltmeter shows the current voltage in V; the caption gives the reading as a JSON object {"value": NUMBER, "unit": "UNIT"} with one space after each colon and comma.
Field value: {"value": 35, "unit": "V"}
